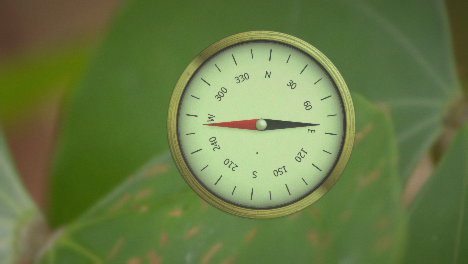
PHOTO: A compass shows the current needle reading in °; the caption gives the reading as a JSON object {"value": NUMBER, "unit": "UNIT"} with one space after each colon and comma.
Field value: {"value": 262.5, "unit": "°"}
